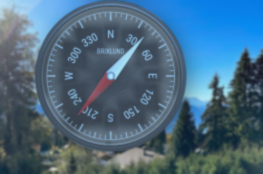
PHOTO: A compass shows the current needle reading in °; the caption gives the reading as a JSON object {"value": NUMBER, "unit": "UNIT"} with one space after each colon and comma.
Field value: {"value": 220, "unit": "°"}
